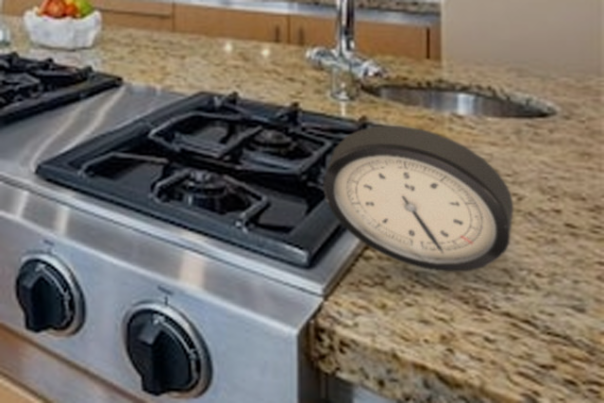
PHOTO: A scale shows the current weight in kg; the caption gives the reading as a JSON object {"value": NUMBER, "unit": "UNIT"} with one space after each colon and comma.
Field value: {"value": 9.5, "unit": "kg"}
